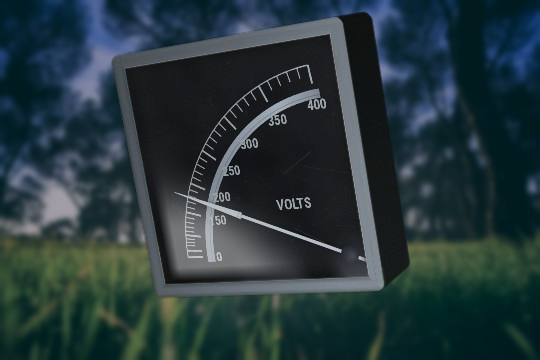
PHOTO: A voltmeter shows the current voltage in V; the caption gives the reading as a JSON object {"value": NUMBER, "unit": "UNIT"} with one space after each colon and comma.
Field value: {"value": 180, "unit": "V"}
